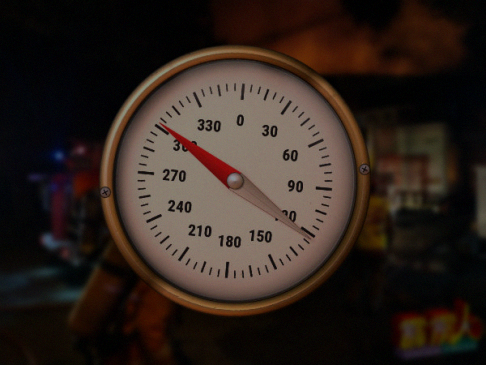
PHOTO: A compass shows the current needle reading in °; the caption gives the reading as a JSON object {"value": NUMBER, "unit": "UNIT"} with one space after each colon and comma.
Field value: {"value": 302.5, "unit": "°"}
